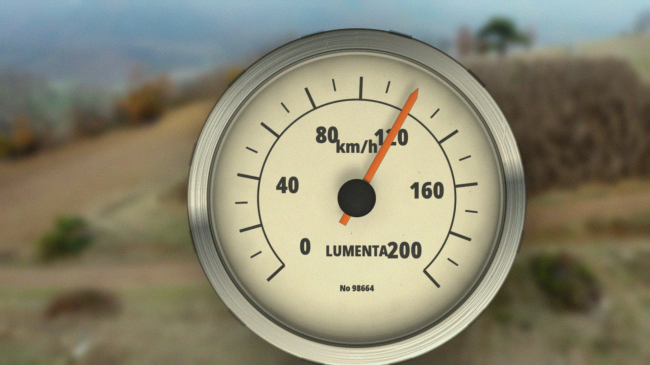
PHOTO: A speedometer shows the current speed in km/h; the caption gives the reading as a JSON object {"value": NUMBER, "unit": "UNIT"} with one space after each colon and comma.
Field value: {"value": 120, "unit": "km/h"}
